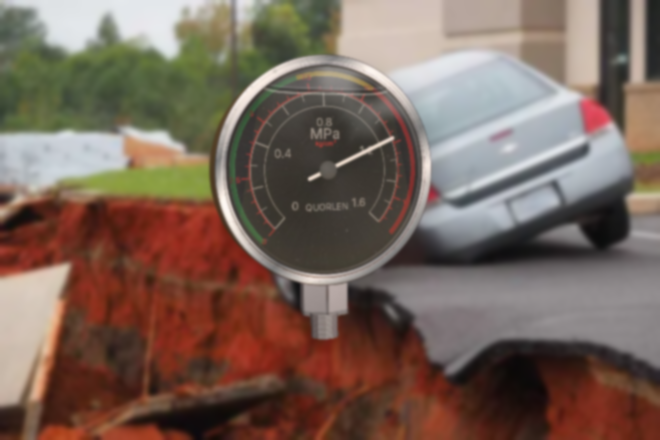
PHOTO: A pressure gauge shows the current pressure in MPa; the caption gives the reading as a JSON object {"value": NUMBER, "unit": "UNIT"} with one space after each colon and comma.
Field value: {"value": 1.2, "unit": "MPa"}
